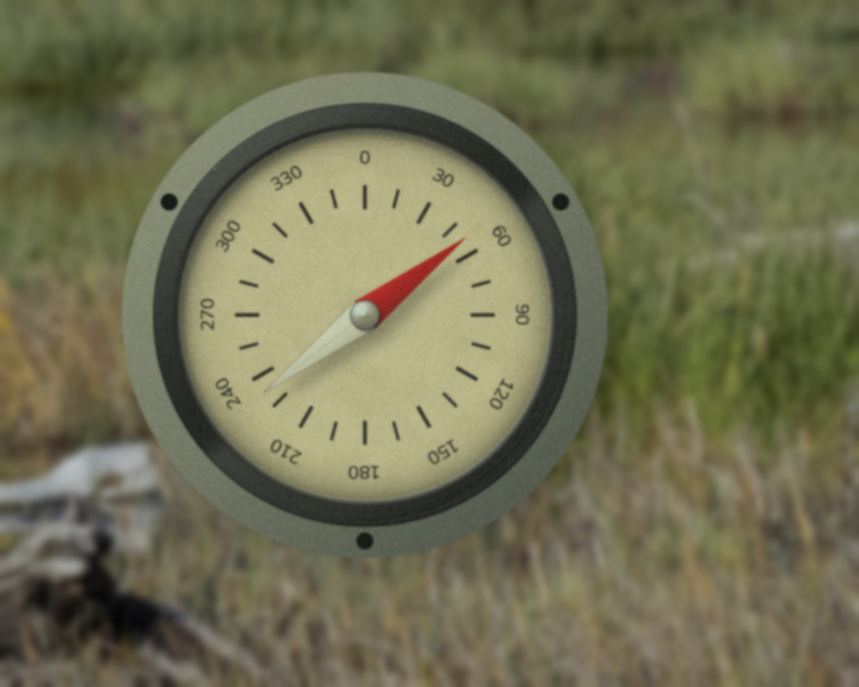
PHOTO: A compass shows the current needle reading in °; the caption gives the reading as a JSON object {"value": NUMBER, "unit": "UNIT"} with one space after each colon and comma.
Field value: {"value": 52.5, "unit": "°"}
